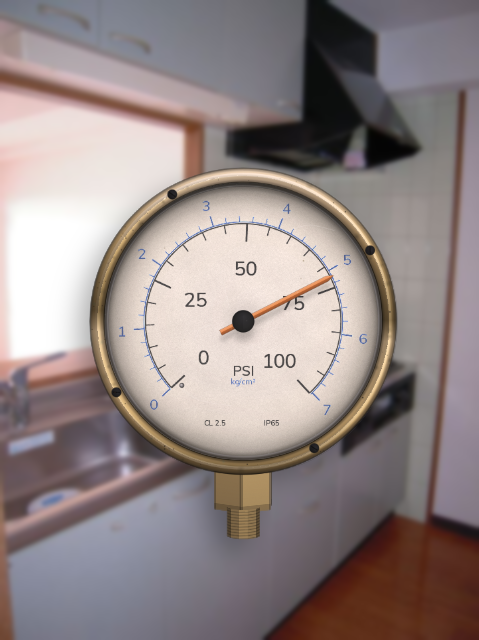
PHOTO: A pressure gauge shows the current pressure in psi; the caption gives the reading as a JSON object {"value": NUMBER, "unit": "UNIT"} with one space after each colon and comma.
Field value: {"value": 72.5, "unit": "psi"}
